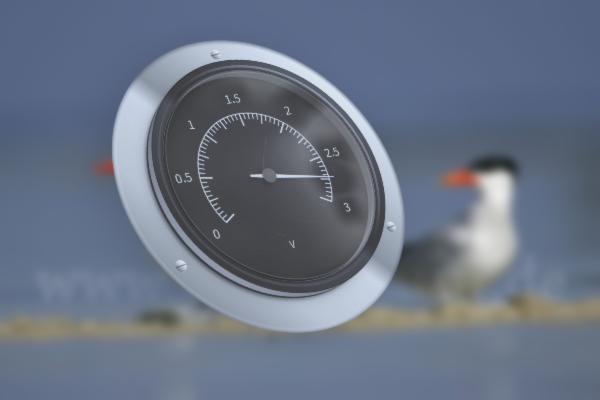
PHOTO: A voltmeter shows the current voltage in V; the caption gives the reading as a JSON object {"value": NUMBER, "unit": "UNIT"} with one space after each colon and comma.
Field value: {"value": 2.75, "unit": "V"}
